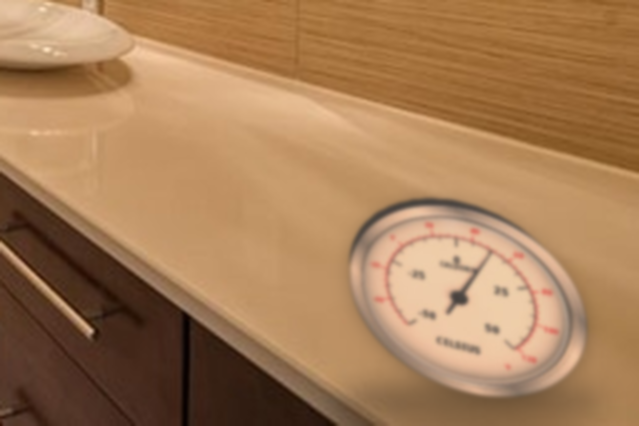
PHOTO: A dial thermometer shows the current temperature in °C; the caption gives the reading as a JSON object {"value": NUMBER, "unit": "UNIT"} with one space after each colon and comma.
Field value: {"value": 10, "unit": "°C"}
